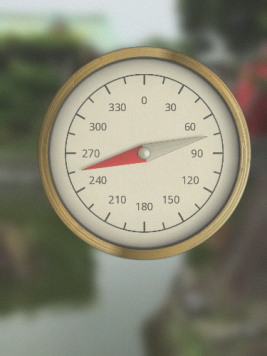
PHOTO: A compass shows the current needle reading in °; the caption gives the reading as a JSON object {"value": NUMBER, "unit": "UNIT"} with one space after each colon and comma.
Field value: {"value": 255, "unit": "°"}
